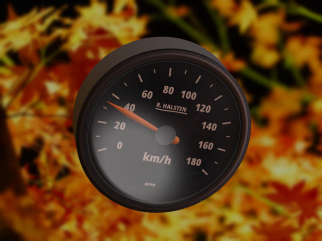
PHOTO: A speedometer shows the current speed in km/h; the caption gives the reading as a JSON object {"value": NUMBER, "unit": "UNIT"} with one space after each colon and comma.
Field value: {"value": 35, "unit": "km/h"}
